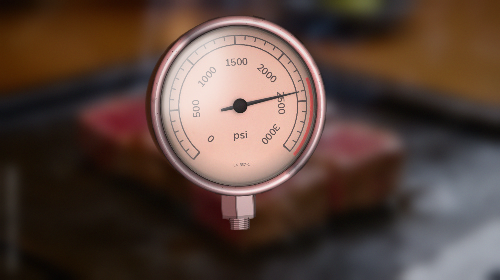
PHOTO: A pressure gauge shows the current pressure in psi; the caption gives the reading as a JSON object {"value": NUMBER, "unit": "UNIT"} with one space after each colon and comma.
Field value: {"value": 2400, "unit": "psi"}
